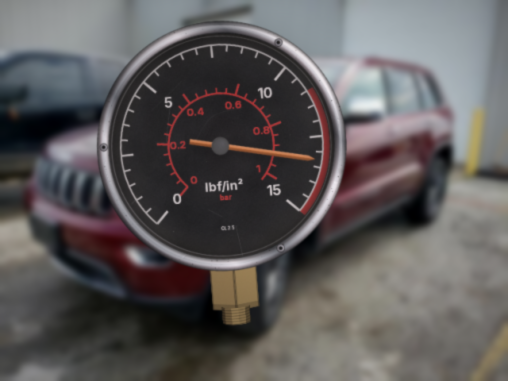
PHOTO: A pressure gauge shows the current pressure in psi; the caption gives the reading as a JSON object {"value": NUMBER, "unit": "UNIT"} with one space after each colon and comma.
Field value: {"value": 13.25, "unit": "psi"}
